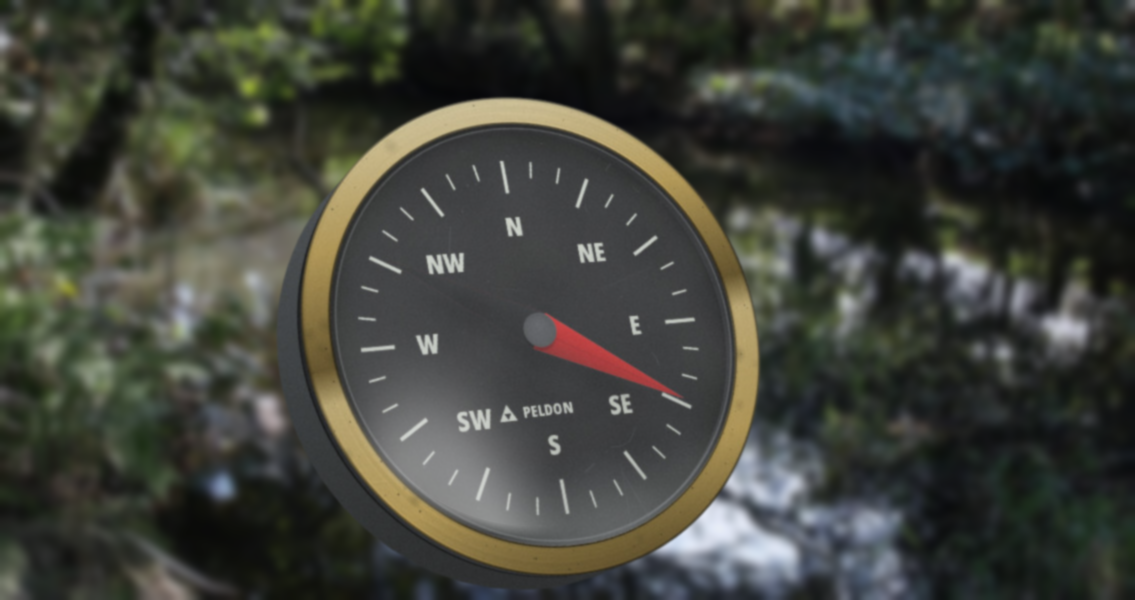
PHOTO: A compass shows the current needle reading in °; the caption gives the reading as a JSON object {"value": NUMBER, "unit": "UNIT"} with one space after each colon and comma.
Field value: {"value": 120, "unit": "°"}
